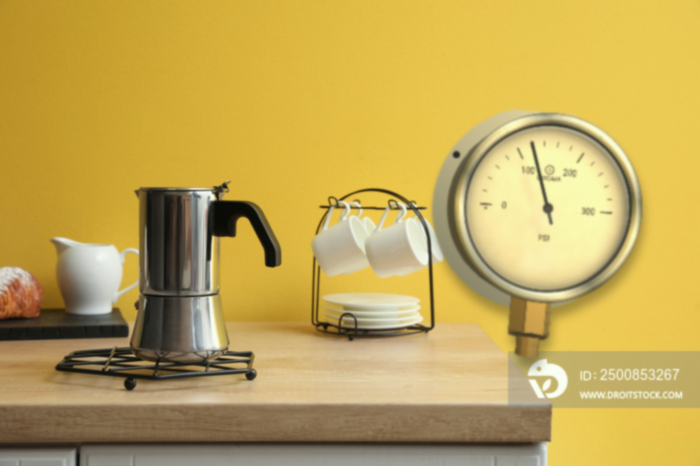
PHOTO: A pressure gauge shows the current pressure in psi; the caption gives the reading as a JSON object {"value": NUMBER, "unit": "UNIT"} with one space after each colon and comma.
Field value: {"value": 120, "unit": "psi"}
